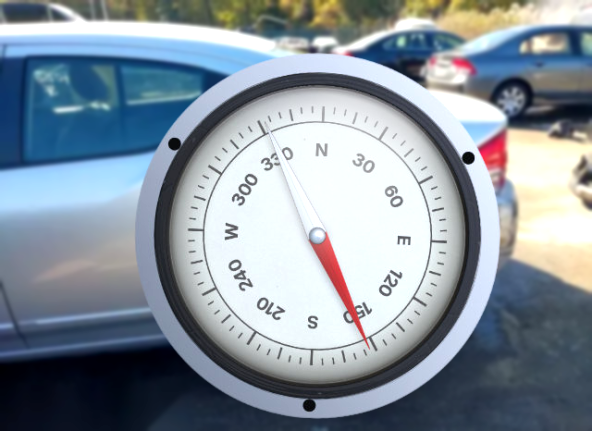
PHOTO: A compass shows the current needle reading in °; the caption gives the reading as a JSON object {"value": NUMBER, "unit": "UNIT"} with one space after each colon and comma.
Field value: {"value": 152.5, "unit": "°"}
